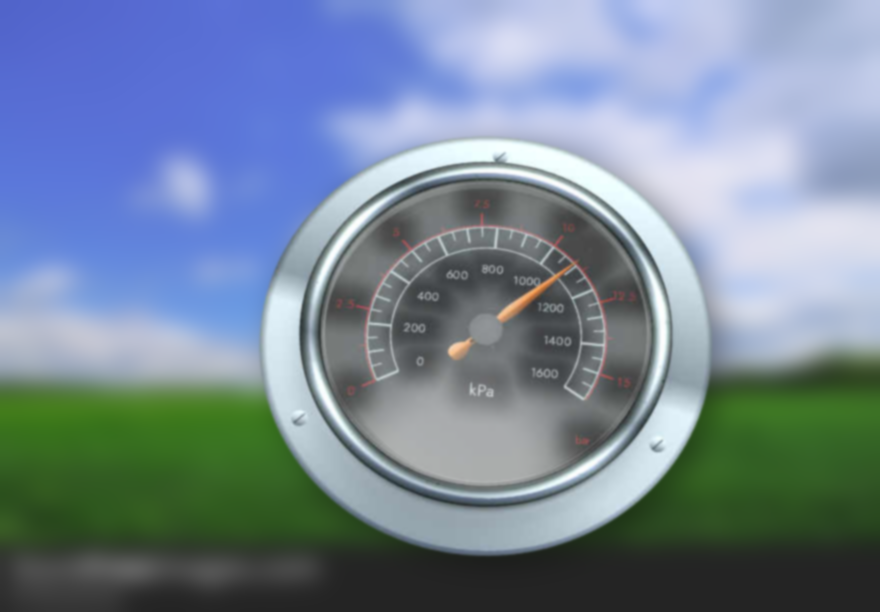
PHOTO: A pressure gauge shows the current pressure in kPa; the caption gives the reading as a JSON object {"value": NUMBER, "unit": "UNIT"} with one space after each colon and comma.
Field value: {"value": 1100, "unit": "kPa"}
